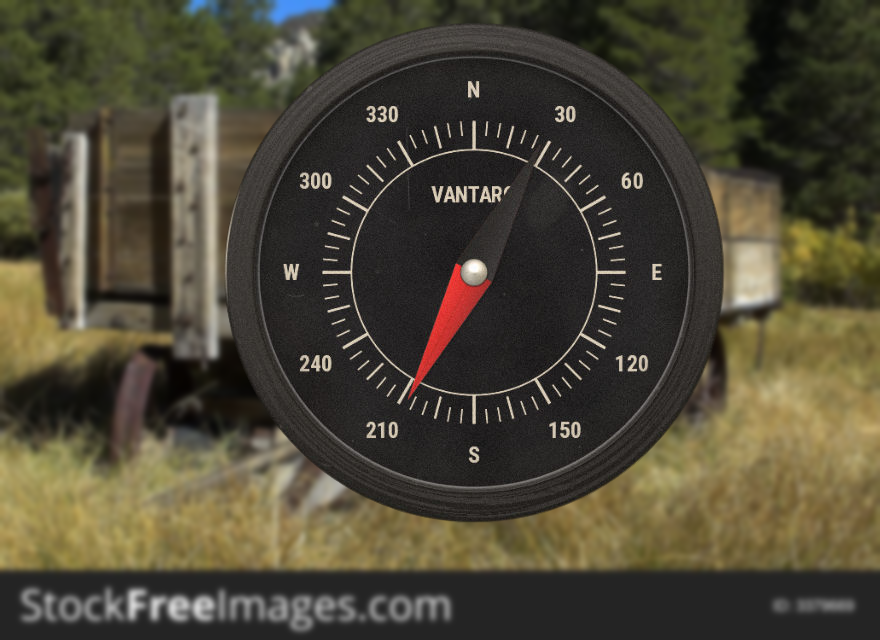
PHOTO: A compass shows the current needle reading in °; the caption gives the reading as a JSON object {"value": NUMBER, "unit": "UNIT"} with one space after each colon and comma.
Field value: {"value": 207.5, "unit": "°"}
